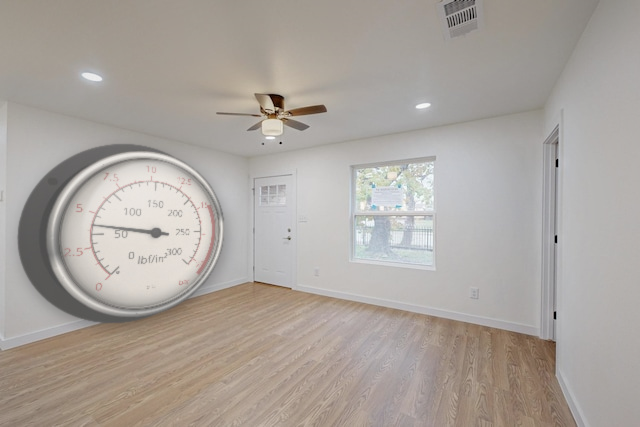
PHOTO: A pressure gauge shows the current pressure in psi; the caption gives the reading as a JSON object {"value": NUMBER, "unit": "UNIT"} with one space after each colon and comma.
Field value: {"value": 60, "unit": "psi"}
